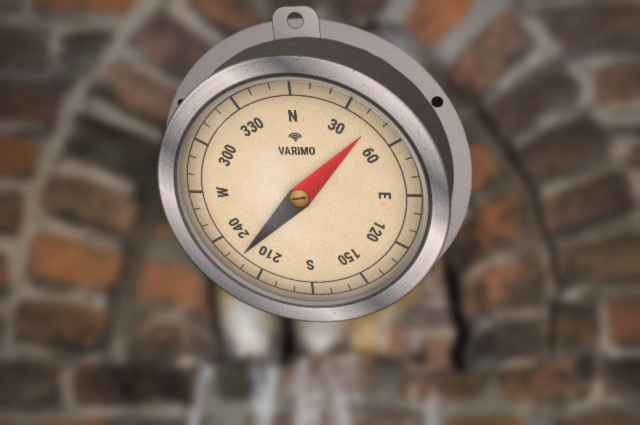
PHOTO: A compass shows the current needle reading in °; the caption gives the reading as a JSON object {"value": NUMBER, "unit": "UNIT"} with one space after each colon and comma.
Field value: {"value": 45, "unit": "°"}
